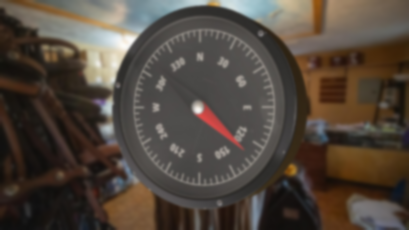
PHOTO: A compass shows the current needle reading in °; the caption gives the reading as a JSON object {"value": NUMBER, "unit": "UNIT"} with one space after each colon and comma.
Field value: {"value": 130, "unit": "°"}
